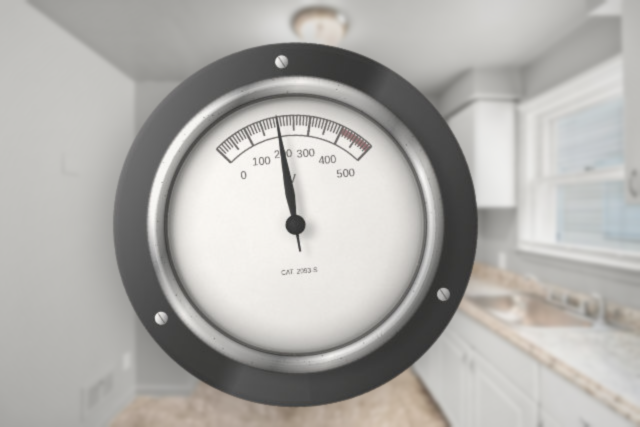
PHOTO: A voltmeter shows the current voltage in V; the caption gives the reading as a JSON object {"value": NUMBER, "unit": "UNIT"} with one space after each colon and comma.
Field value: {"value": 200, "unit": "V"}
